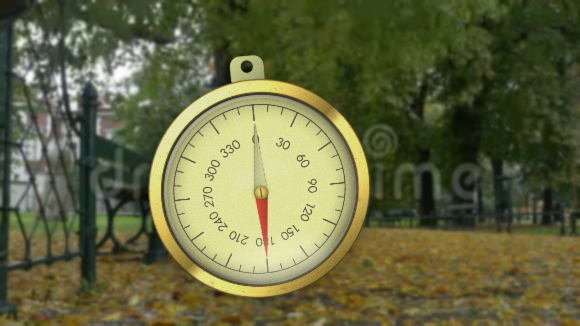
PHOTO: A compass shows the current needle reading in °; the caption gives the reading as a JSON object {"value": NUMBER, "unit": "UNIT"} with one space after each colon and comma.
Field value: {"value": 180, "unit": "°"}
